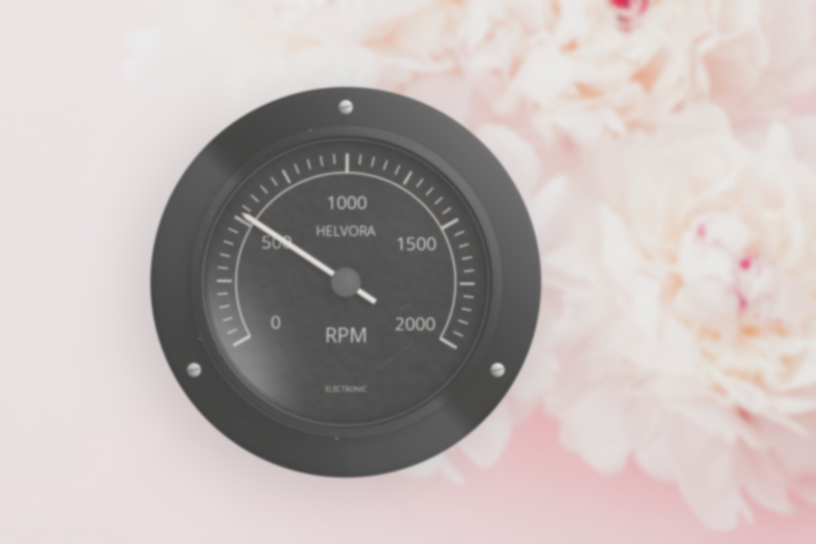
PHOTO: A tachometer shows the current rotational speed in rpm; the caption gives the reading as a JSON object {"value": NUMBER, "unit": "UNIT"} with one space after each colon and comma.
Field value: {"value": 525, "unit": "rpm"}
